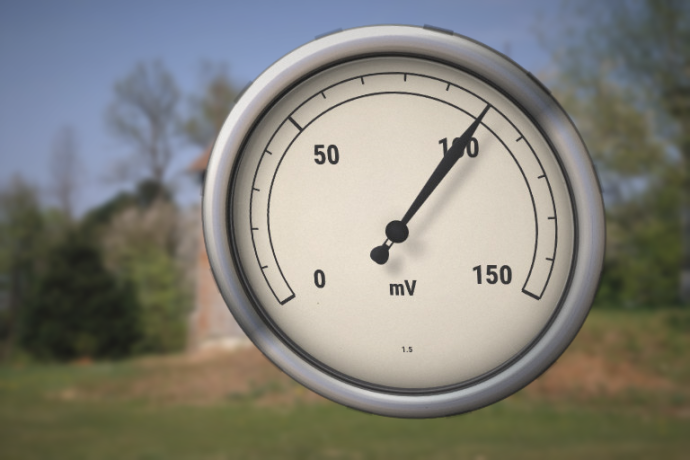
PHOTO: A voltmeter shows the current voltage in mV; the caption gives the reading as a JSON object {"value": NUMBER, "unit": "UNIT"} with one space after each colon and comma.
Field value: {"value": 100, "unit": "mV"}
